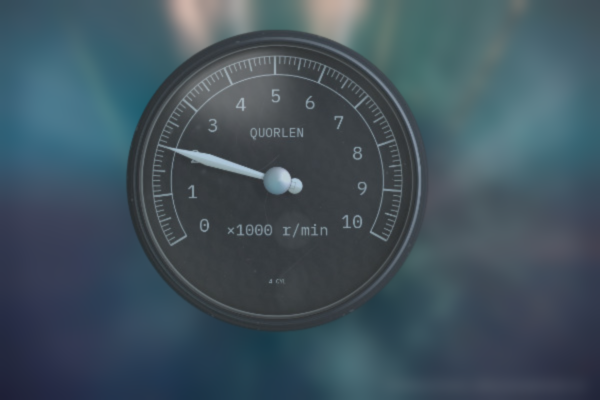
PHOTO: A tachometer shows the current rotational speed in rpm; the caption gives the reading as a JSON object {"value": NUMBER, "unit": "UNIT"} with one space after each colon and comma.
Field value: {"value": 2000, "unit": "rpm"}
